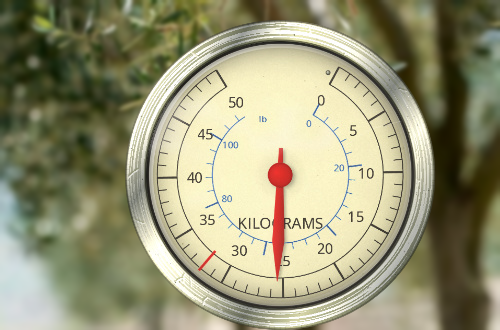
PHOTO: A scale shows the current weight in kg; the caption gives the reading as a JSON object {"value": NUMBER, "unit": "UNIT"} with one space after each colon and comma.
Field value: {"value": 25.5, "unit": "kg"}
